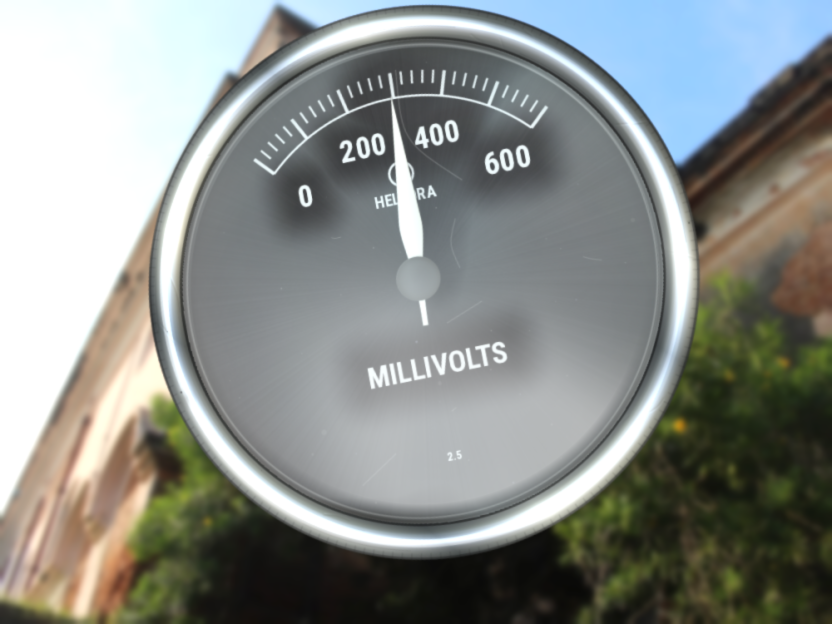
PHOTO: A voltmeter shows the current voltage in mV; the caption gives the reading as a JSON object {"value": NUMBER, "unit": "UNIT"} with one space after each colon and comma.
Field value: {"value": 300, "unit": "mV"}
